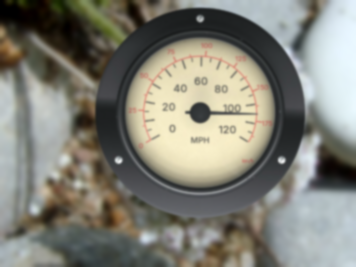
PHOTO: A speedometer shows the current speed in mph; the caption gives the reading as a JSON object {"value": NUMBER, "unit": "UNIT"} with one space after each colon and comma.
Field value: {"value": 105, "unit": "mph"}
